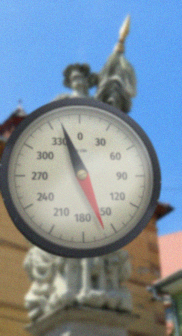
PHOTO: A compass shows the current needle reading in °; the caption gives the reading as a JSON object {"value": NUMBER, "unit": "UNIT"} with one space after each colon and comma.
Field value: {"value": 160, "unit": "°"}
